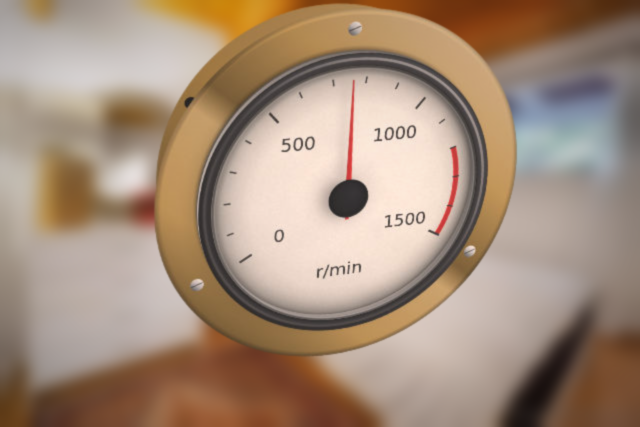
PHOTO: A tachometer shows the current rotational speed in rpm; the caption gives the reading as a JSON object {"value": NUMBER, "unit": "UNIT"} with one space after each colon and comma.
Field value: {"value": 750, "unit": "rpm"}
